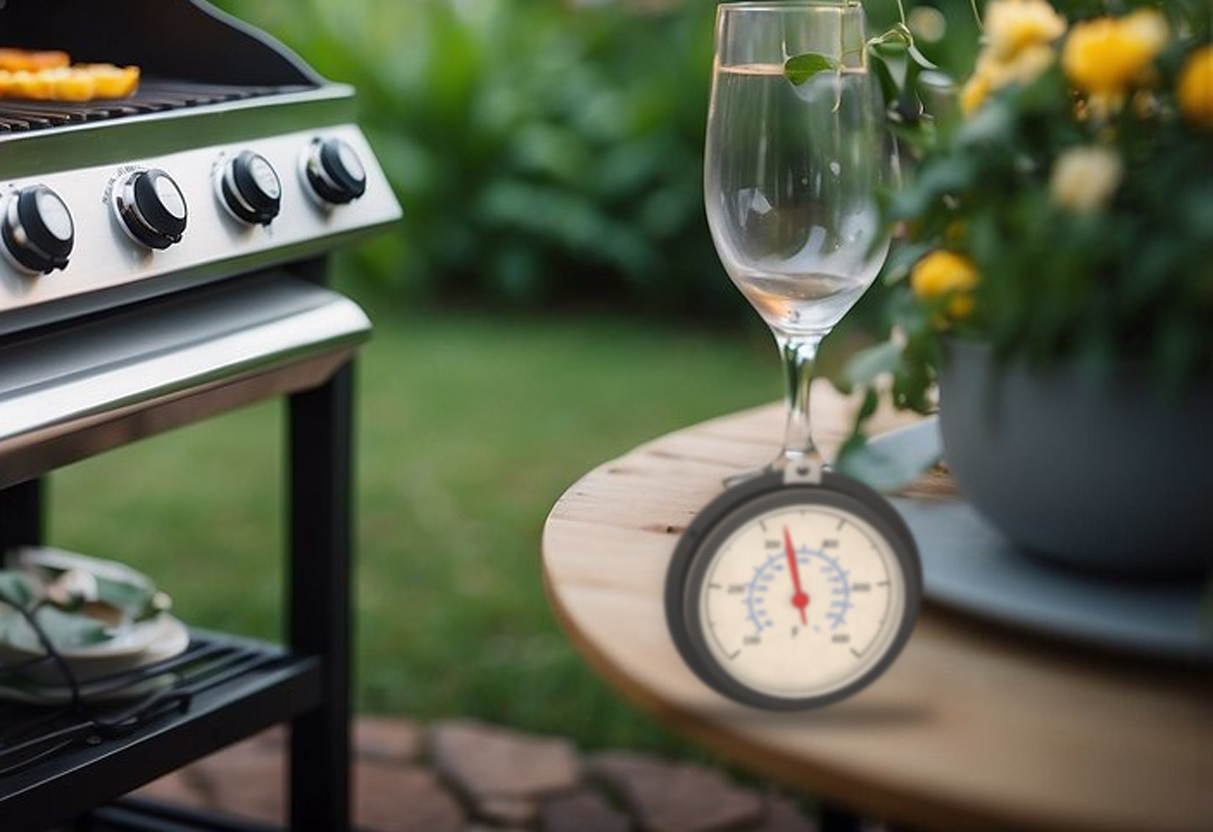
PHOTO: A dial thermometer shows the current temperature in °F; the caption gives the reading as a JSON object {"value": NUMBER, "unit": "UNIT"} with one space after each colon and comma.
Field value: {"value": 325, "unit": "°F"}
